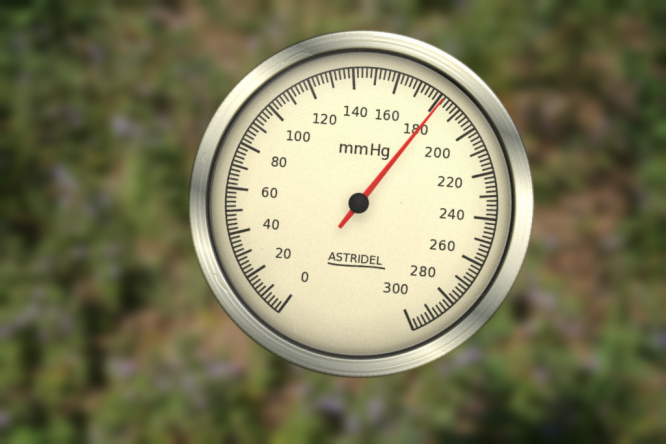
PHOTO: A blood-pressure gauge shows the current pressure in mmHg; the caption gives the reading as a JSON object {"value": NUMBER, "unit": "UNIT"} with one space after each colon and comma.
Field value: {"value": 182, "unit": "mmHg"}
